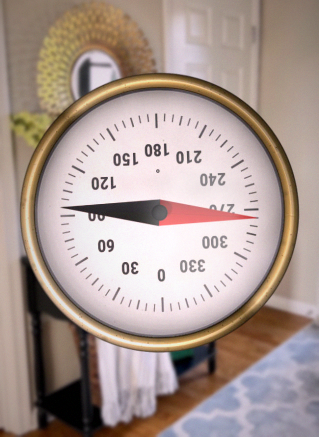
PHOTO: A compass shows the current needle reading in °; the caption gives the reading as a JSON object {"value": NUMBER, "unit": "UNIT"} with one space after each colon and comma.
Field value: {"value": 275, "unit": "°"}
